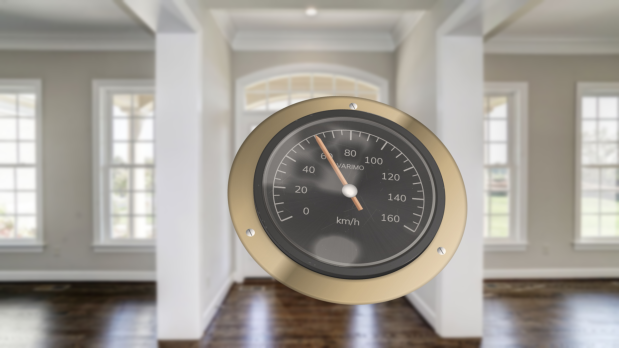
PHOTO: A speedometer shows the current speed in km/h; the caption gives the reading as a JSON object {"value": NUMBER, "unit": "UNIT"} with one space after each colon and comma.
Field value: {"value": 60, "unit": "km/h"}
